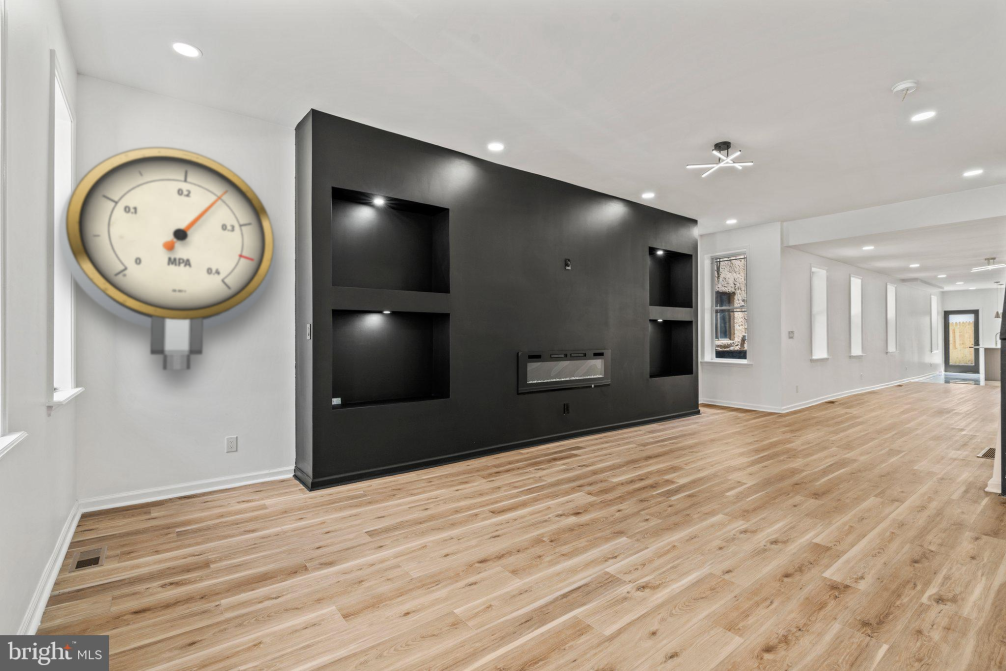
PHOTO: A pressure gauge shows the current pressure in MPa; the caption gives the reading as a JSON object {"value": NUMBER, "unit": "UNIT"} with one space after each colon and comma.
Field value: {"value": 0.25, "unit": "MPa"}
